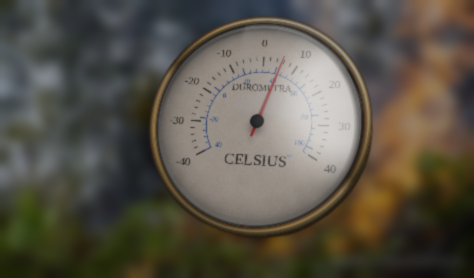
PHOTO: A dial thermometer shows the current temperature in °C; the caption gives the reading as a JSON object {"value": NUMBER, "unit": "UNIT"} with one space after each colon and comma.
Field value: {"value": 6, "unit": "°C"}
